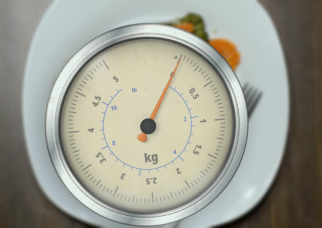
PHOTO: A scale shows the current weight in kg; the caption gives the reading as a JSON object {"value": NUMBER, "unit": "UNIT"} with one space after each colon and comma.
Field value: {"value": 0, "unit": "kg"}
